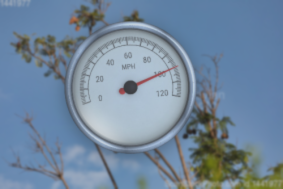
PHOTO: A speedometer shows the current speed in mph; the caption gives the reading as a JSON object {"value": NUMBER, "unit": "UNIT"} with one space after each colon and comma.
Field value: {"value": 100, "unit": "mph"}
